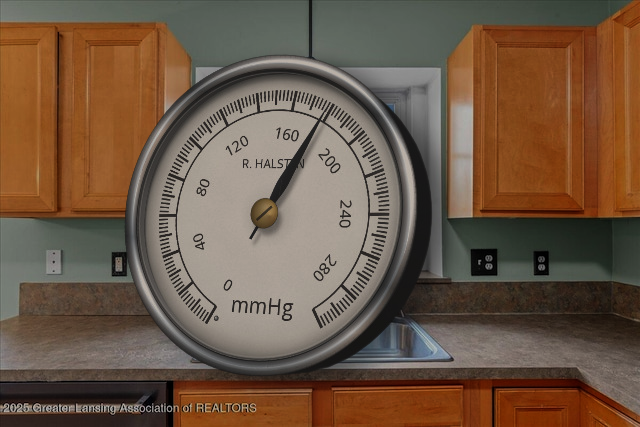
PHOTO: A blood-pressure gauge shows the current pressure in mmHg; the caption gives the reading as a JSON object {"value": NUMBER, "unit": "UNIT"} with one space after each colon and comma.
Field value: {"value": 180, "unit": "mmHg"}
